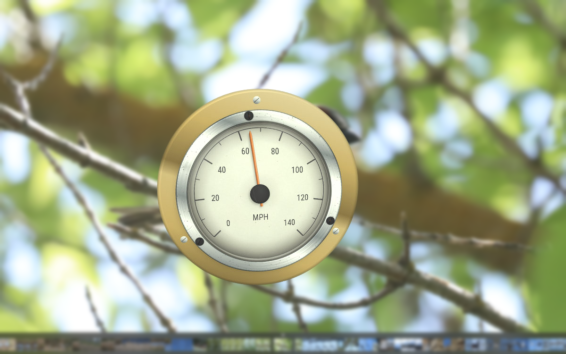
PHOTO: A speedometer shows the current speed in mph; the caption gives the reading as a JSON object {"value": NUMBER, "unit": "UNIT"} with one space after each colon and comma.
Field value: {"value": 65, "unit": "mph"}
